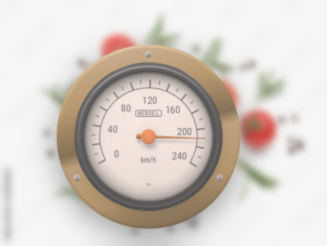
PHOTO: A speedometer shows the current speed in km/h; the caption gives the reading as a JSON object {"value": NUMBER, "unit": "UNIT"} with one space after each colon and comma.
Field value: {"value": 210, "unit": "km/h"}
